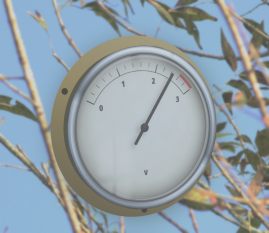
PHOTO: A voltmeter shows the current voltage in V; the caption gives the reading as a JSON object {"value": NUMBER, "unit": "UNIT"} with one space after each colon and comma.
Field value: {"value": 2.4, "unit": "V"}
